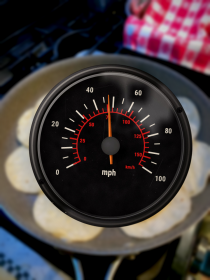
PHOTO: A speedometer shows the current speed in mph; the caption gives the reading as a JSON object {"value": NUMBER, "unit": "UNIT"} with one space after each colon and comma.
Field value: {"value": 47.5, "unit": "mph"}
